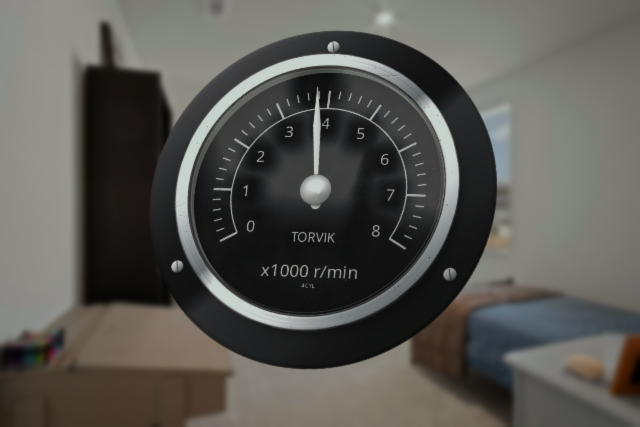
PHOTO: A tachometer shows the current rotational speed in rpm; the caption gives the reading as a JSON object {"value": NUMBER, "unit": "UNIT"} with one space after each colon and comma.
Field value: {"value": 3800, "unit": "rpm"}
